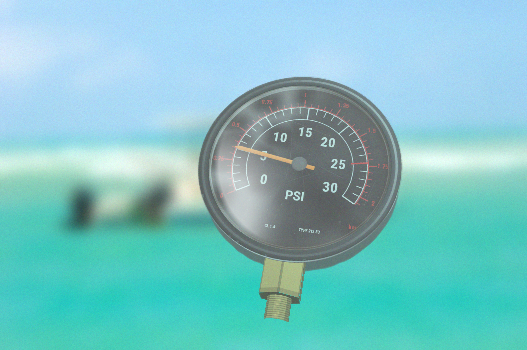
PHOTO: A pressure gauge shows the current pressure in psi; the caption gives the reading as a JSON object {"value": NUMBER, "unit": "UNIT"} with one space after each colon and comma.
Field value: {"value": 5, "unit": "psi"}
